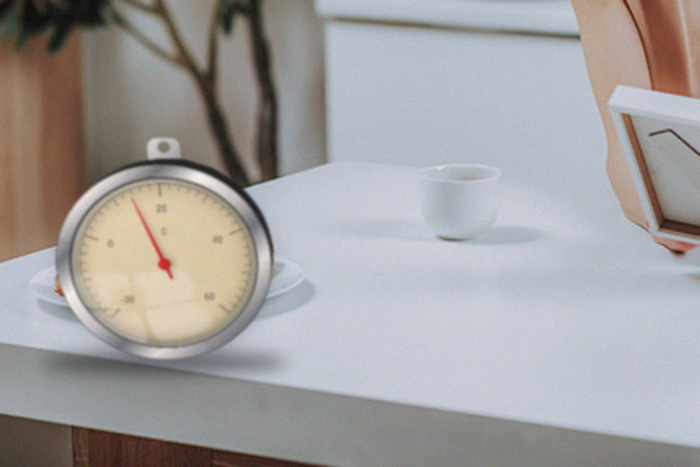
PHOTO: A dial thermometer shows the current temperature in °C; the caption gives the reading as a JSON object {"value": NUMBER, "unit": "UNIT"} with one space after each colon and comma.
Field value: {"value": 14, "unit": "°C"}
